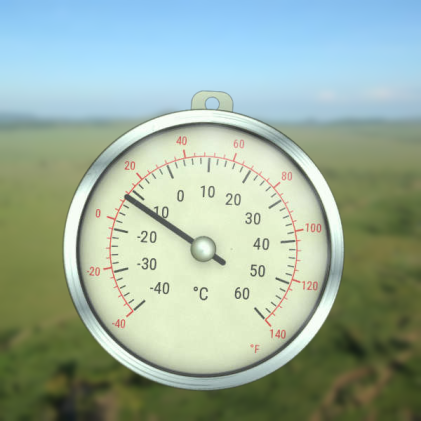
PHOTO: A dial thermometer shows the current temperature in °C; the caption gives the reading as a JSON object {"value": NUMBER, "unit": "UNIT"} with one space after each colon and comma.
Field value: {"value": -12, "unit": "°C"}
